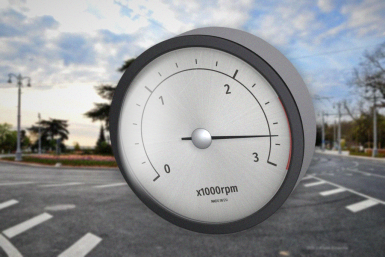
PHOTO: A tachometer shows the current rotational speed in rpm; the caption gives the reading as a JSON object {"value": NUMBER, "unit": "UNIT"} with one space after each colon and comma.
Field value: {"value": 2700, "unit": "rpm"}
